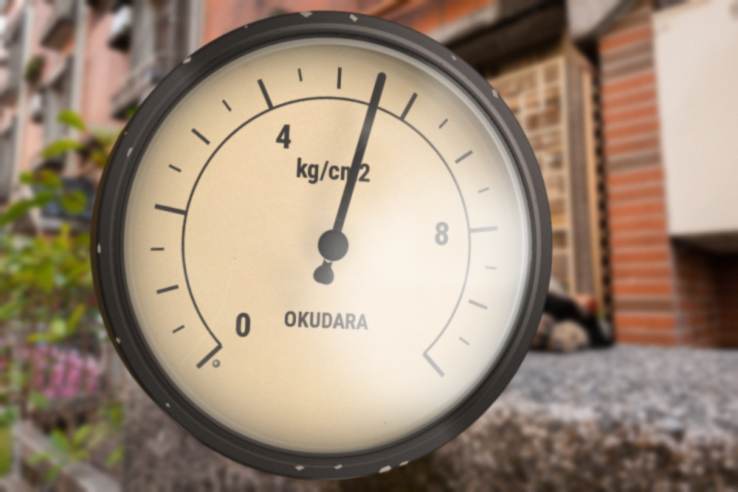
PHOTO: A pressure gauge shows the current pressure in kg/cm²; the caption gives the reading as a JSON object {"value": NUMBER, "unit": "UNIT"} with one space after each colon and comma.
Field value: {"value": 5.5, "unit": "kg/cm²"}
